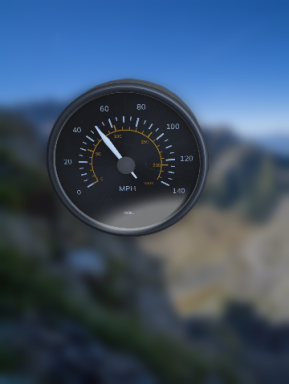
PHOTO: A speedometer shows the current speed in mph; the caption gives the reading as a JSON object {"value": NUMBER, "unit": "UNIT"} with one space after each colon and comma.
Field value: {"value": 50, "unit": "mph"}
